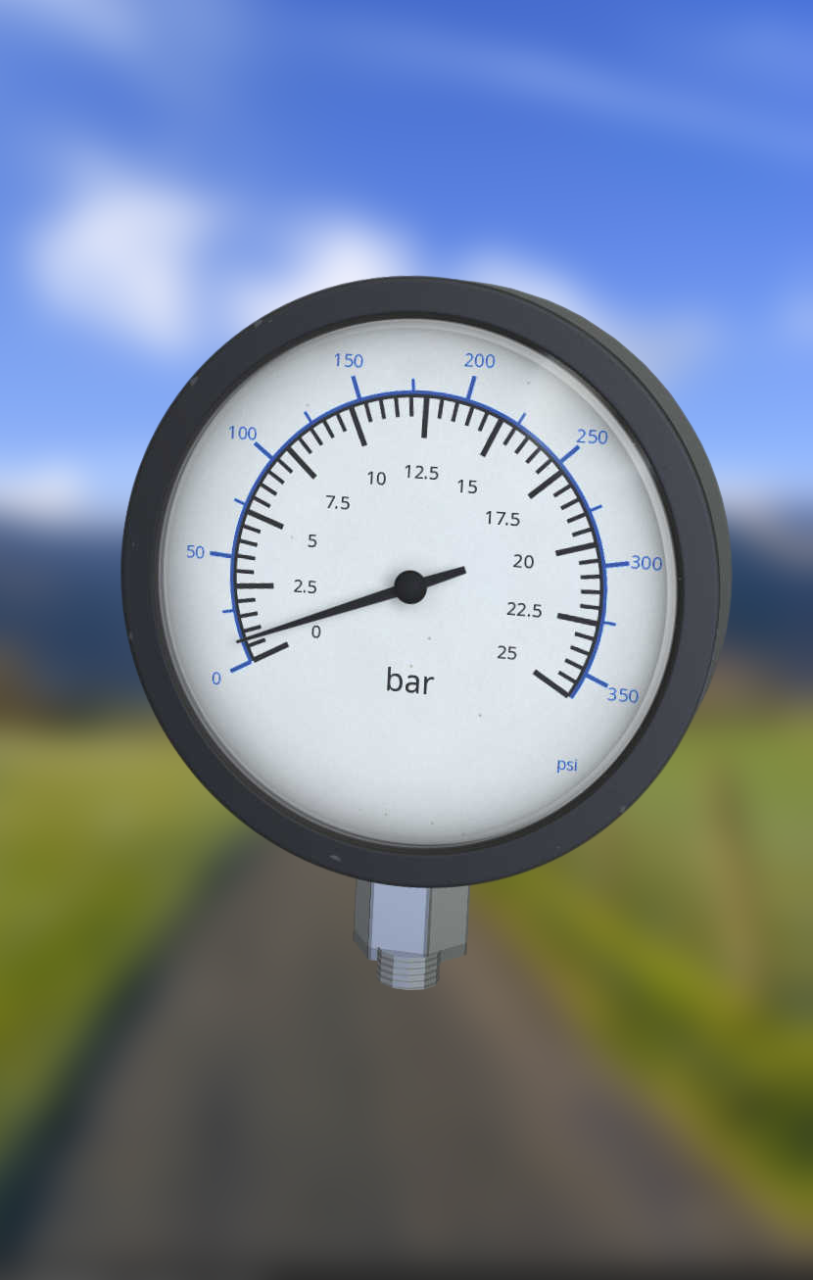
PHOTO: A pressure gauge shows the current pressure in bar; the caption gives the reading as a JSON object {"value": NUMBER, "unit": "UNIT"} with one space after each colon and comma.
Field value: {"value": 0.75, "unit": "bar"}
